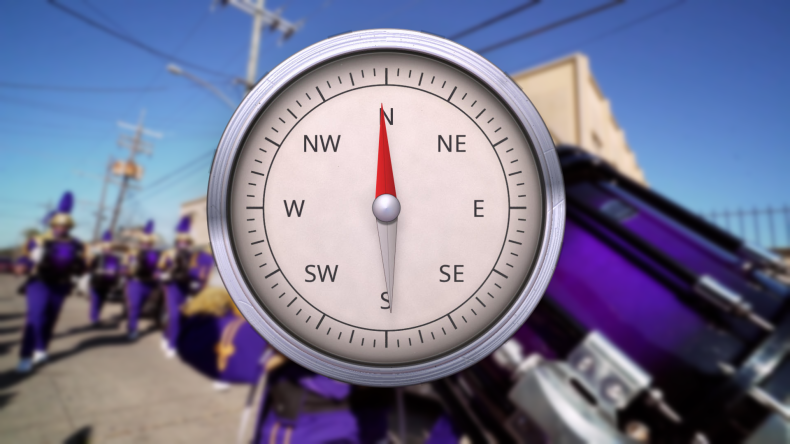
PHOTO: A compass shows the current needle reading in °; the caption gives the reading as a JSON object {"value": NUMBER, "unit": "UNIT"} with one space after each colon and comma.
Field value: {"value": 357.5, "unit": "°"}
